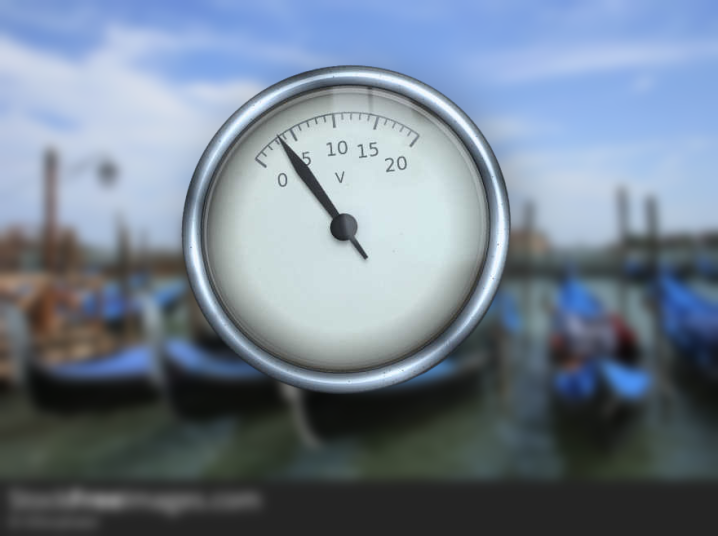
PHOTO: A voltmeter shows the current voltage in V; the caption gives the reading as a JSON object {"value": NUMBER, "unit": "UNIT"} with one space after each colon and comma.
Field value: {"value": 3.5, "unit": "V"}
